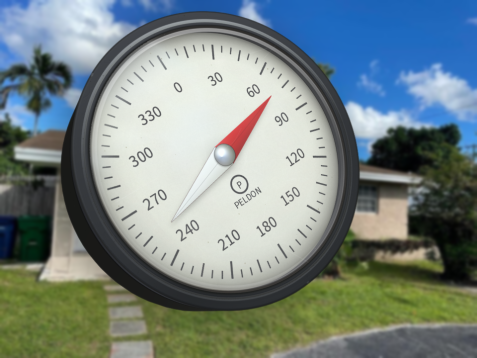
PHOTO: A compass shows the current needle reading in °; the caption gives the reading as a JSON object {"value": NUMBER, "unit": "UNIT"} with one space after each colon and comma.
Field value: {"value": 72.5, "unit": "°"}
